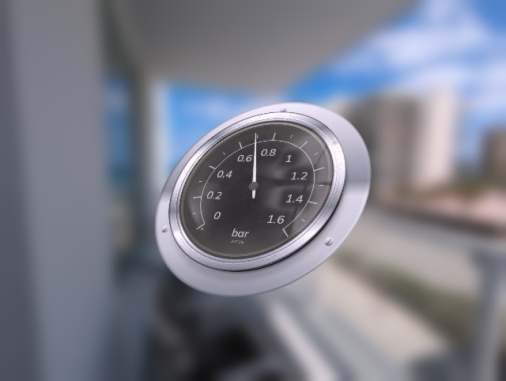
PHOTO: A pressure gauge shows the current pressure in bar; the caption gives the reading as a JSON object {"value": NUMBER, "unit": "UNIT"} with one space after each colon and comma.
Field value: {"value": 0.7, "unit": "bar"}
